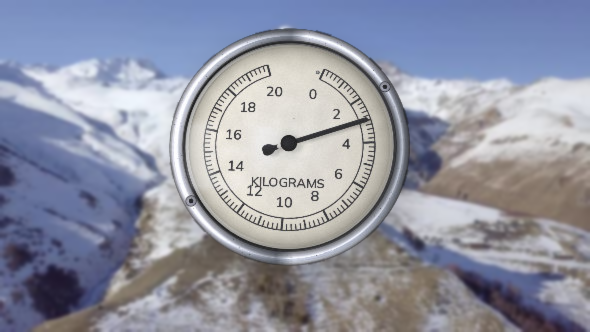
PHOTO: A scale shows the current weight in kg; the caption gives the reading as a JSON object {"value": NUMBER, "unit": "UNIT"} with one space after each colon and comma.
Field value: {"value": 3, "unit": "kg"}
